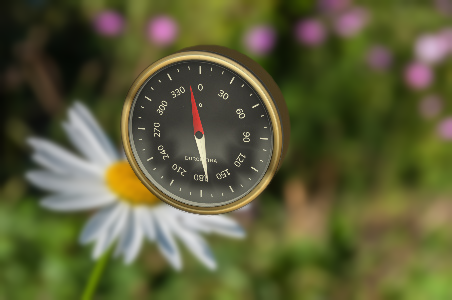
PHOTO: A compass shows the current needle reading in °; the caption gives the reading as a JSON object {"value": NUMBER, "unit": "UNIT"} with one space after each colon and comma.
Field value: {"value": 350, "unit": "°"}
